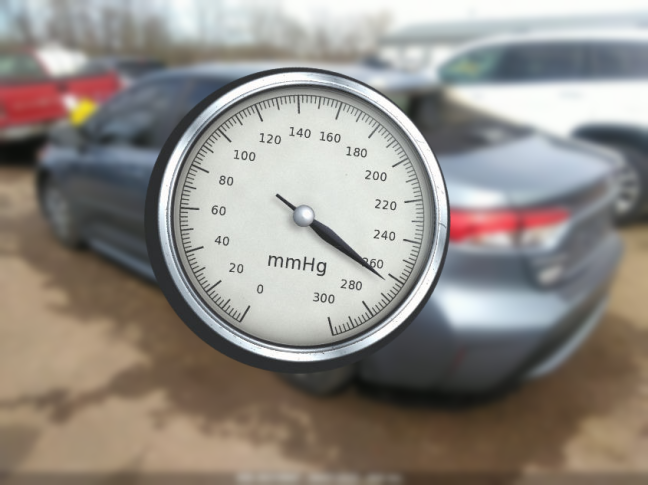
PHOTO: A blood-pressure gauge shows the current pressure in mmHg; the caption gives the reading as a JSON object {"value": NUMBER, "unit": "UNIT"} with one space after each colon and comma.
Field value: {"value": 264, "unit": "mmHg"}
